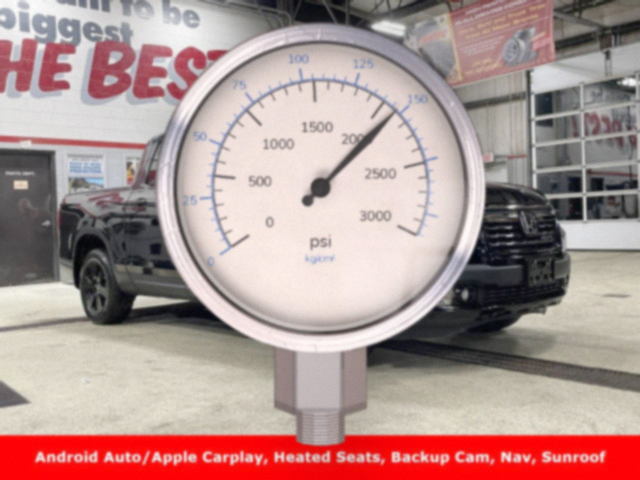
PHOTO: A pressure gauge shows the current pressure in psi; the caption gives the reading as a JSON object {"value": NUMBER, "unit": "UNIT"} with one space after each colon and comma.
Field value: {"value": 2100, "unit": "psi"}
